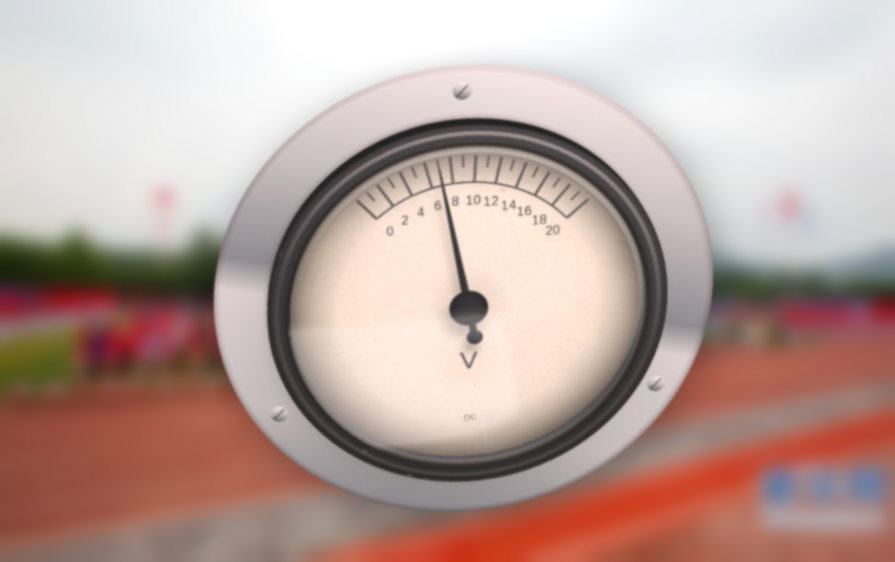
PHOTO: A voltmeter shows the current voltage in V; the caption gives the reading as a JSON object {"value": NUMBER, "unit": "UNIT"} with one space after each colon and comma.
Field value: {"value": 7, "unit": "V"}
